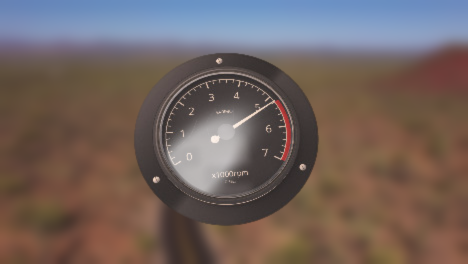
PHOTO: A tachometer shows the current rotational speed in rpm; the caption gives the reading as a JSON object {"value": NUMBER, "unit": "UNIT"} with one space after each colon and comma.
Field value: {"value": 5200, "unit": "rpm"}
